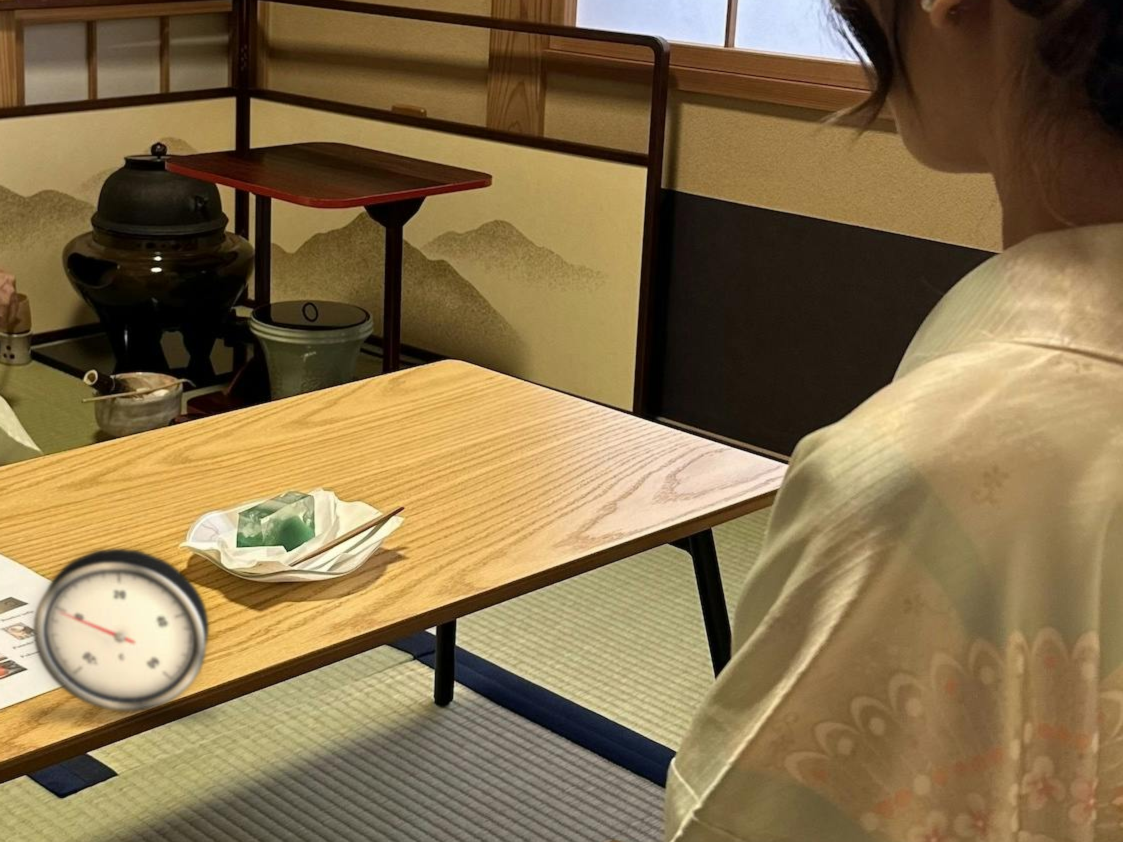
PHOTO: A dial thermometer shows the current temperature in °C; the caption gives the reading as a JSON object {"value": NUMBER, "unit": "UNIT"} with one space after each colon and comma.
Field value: {"value": 0, "unit": "°C"}
